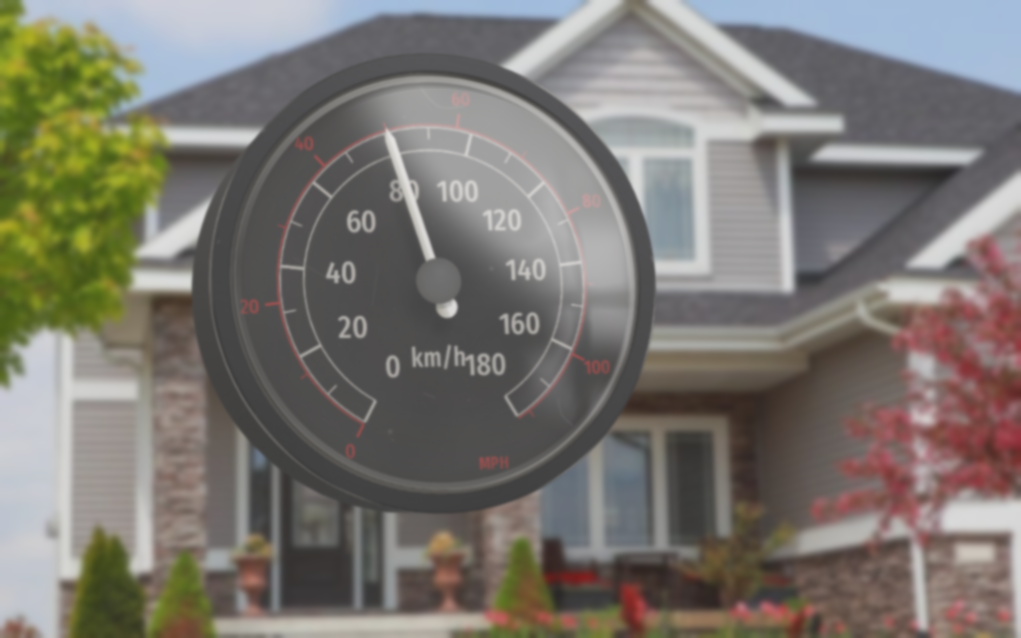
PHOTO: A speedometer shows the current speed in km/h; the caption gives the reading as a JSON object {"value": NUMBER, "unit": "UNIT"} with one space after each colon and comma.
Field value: {"value": 80, "unit": "km/h"}
